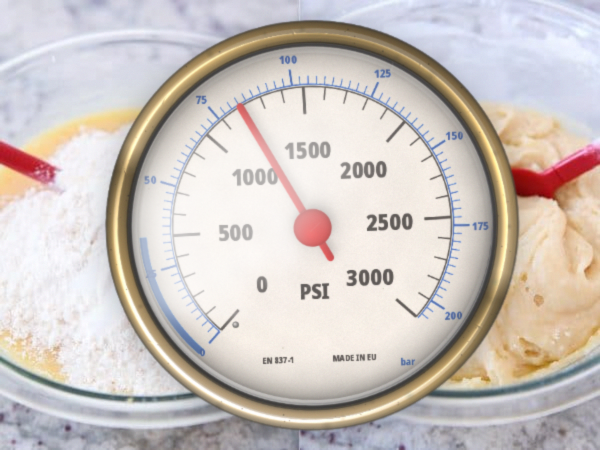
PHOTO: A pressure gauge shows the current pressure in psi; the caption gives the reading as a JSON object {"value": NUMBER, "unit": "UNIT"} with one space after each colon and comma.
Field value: {"value": 1200, "unit": "psi"}
